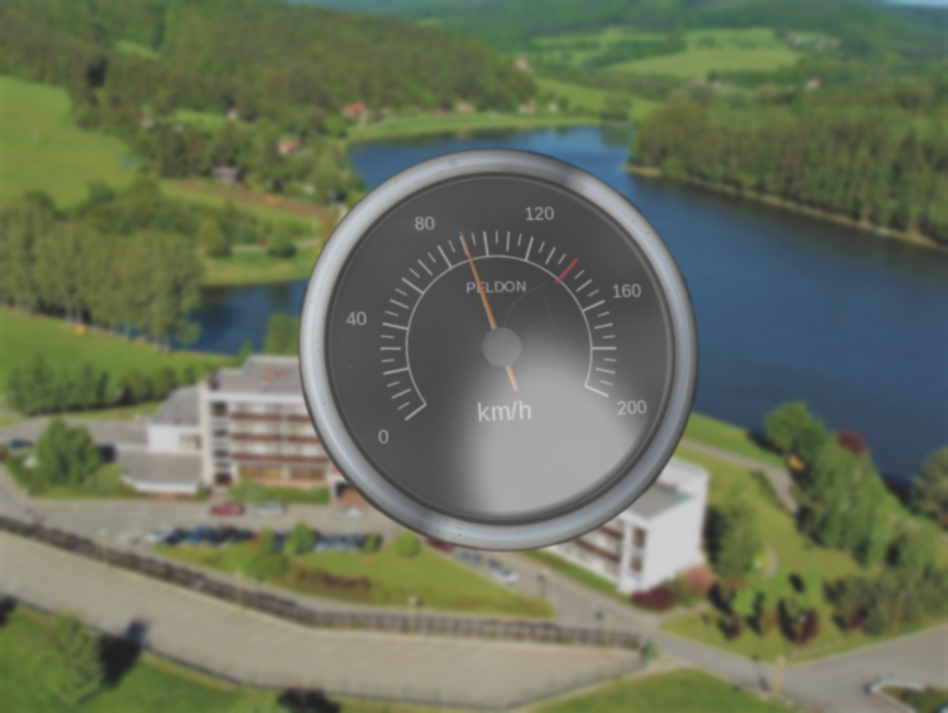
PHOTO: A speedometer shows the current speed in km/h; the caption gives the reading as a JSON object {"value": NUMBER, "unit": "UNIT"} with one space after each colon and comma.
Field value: {"value": 90, "unit": "km/h"}
